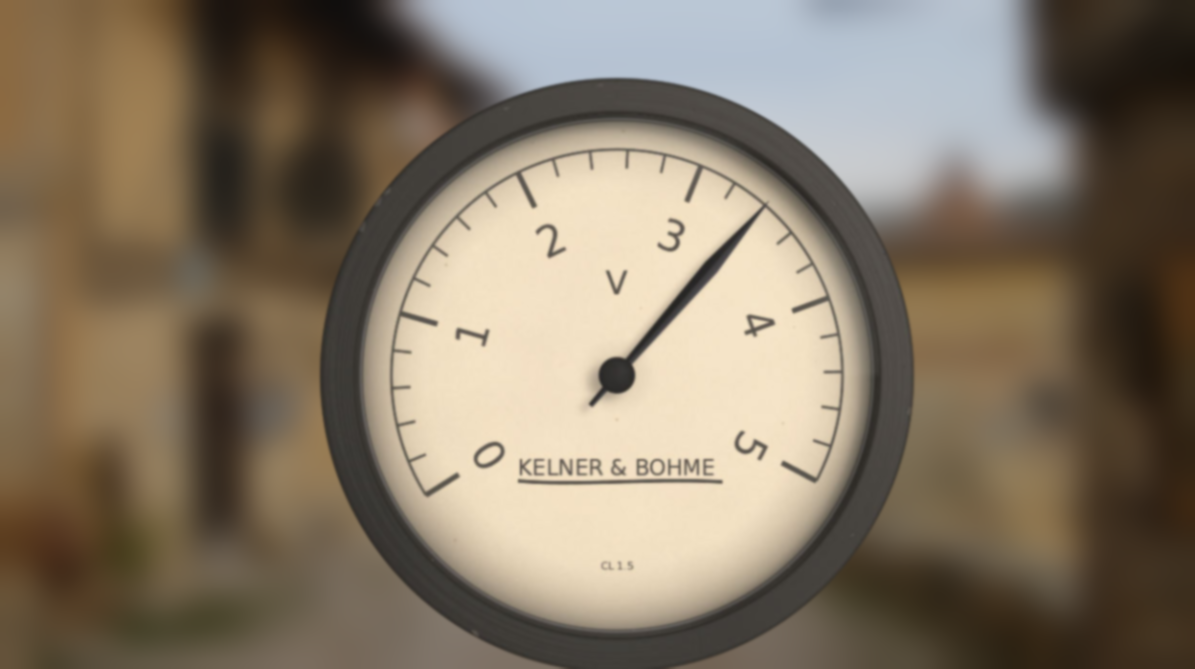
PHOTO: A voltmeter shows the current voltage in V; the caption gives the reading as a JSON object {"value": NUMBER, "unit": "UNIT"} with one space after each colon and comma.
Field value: {"value": 3.4, "unit": "V"}
